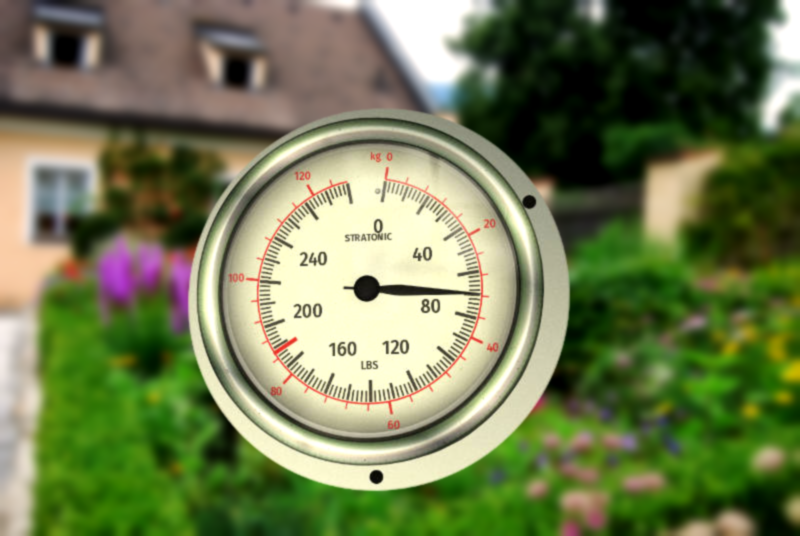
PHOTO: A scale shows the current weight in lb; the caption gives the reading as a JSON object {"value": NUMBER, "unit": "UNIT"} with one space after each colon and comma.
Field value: {"value": 70, "unit": "lb"}
